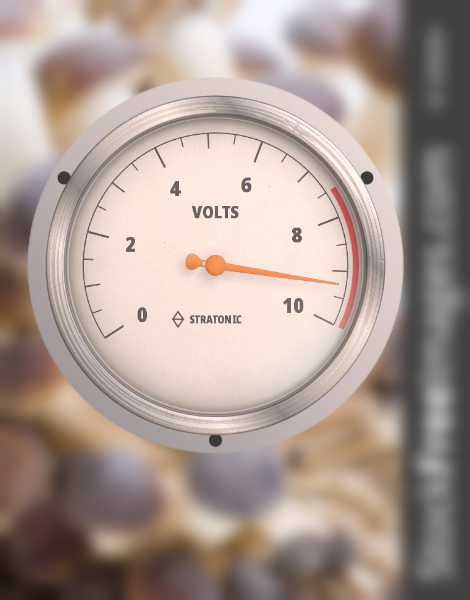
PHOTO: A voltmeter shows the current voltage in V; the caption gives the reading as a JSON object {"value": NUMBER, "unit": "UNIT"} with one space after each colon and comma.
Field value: {"value": 9.25, "unit": "V"}
